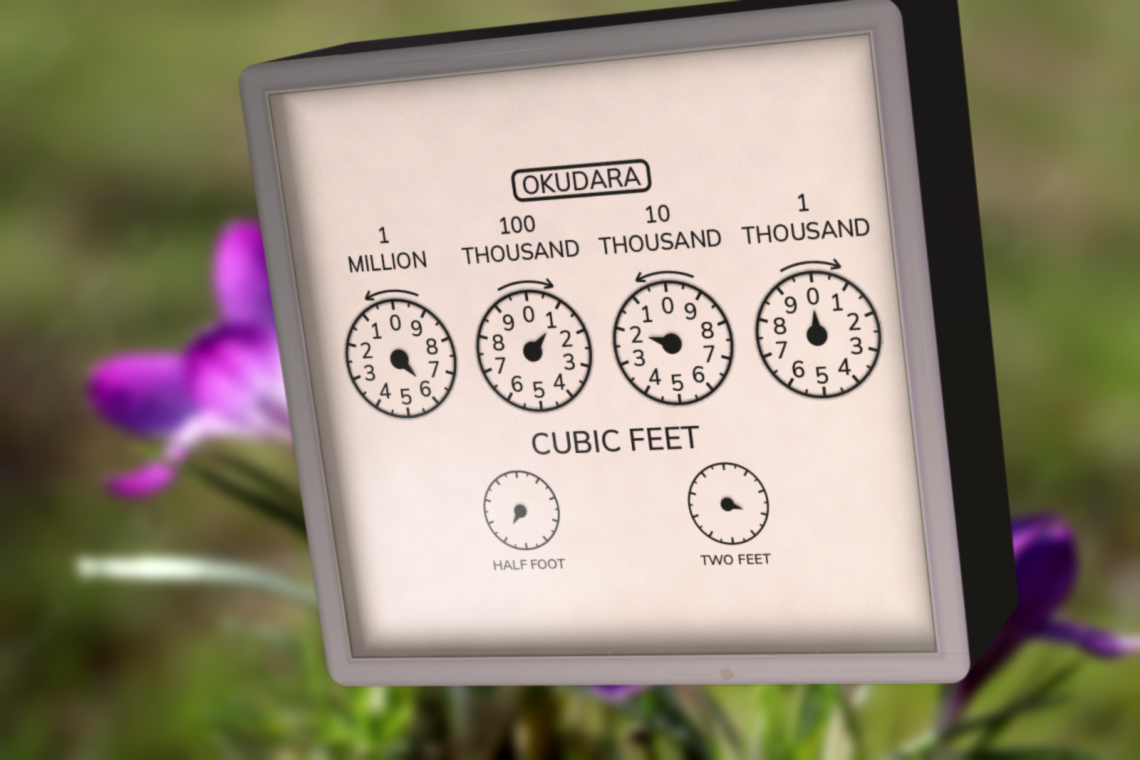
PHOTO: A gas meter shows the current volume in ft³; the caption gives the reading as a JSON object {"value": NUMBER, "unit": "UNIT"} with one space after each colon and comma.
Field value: {"value": 612000, "unit": "ft³"}
